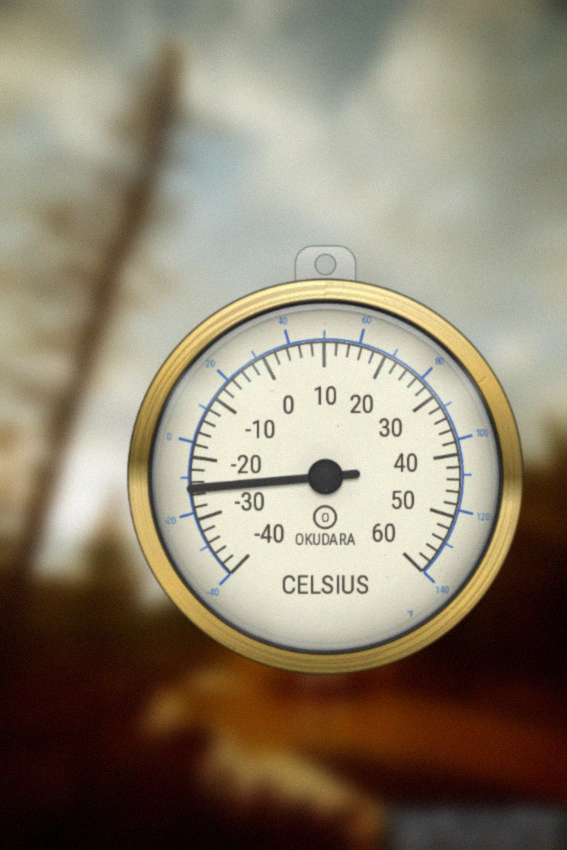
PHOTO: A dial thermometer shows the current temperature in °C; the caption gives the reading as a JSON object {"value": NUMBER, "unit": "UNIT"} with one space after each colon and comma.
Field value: {"value": -25, "unit": "°C"}
